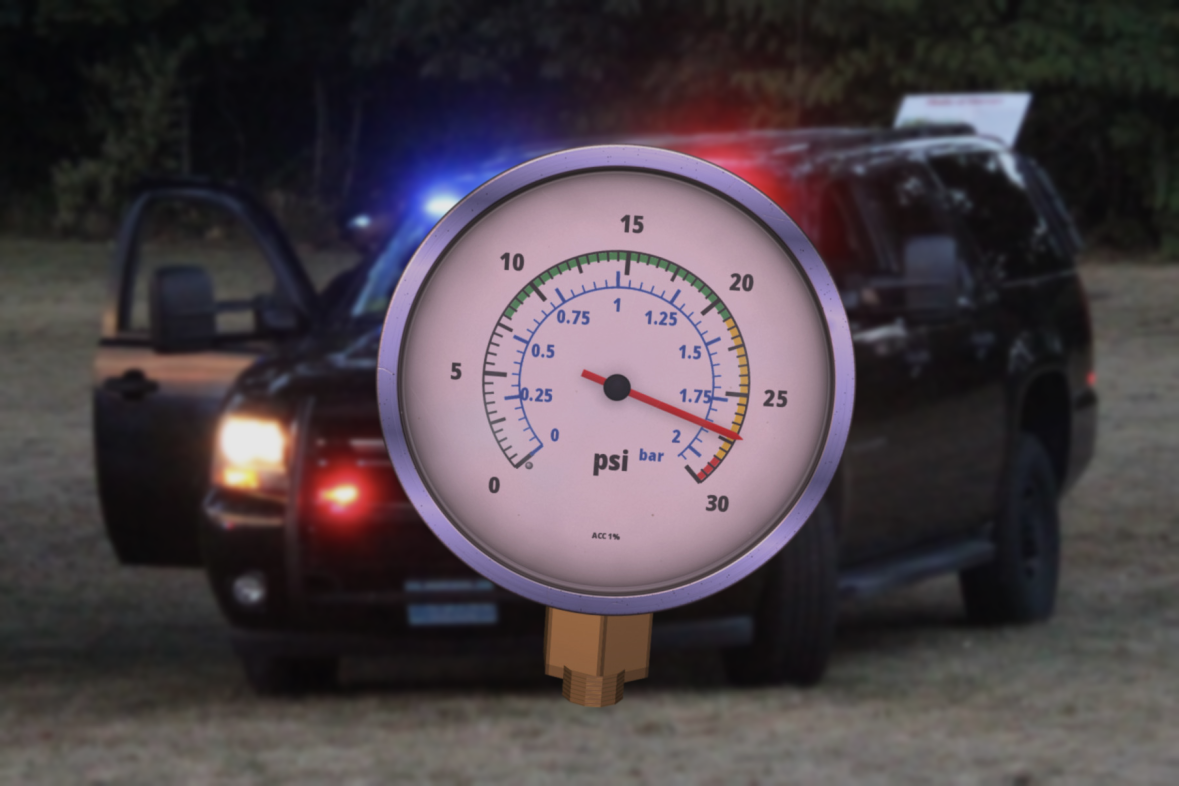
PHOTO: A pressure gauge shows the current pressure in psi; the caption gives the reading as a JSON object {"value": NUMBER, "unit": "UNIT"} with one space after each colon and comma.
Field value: {"value": 27, "unit": "psi"}
